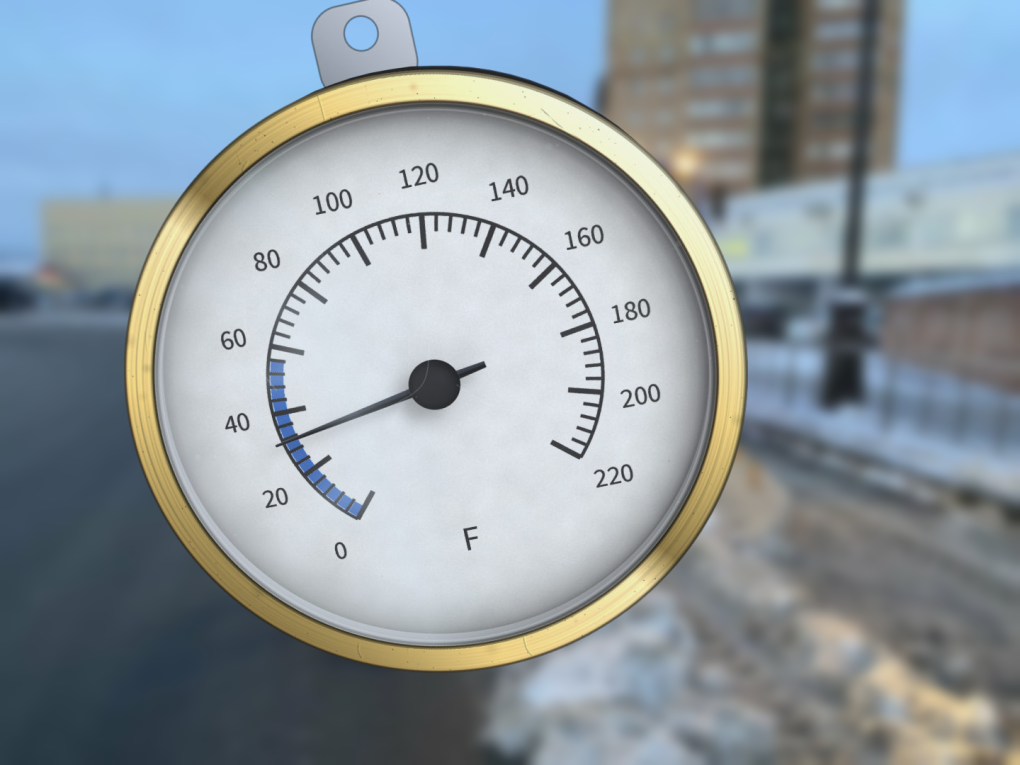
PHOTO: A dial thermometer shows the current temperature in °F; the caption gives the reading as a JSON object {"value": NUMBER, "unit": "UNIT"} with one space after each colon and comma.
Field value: {"value": 32, "unit": "°F"}
